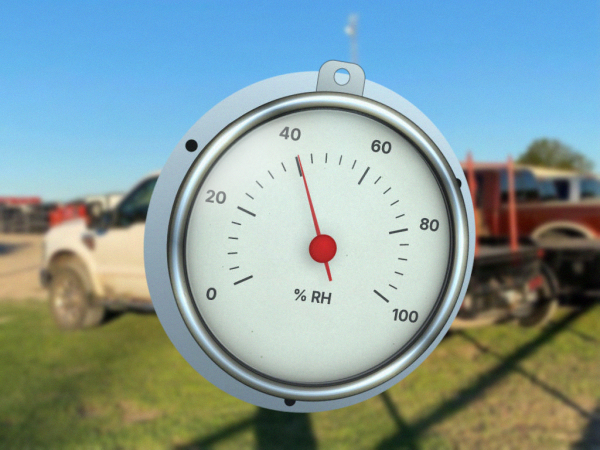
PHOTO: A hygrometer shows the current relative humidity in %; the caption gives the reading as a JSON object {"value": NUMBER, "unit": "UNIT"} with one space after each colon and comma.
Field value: {"value": 40, "unit": "%"}
